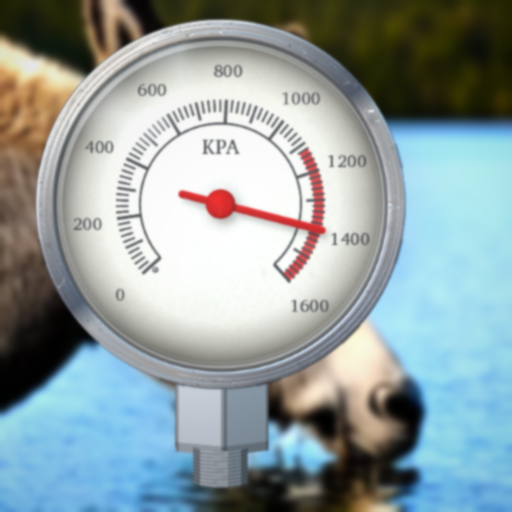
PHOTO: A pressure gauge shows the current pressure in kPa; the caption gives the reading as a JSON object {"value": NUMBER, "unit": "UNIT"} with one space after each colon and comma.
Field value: {"value": 1400, "unit": "kPa"}
